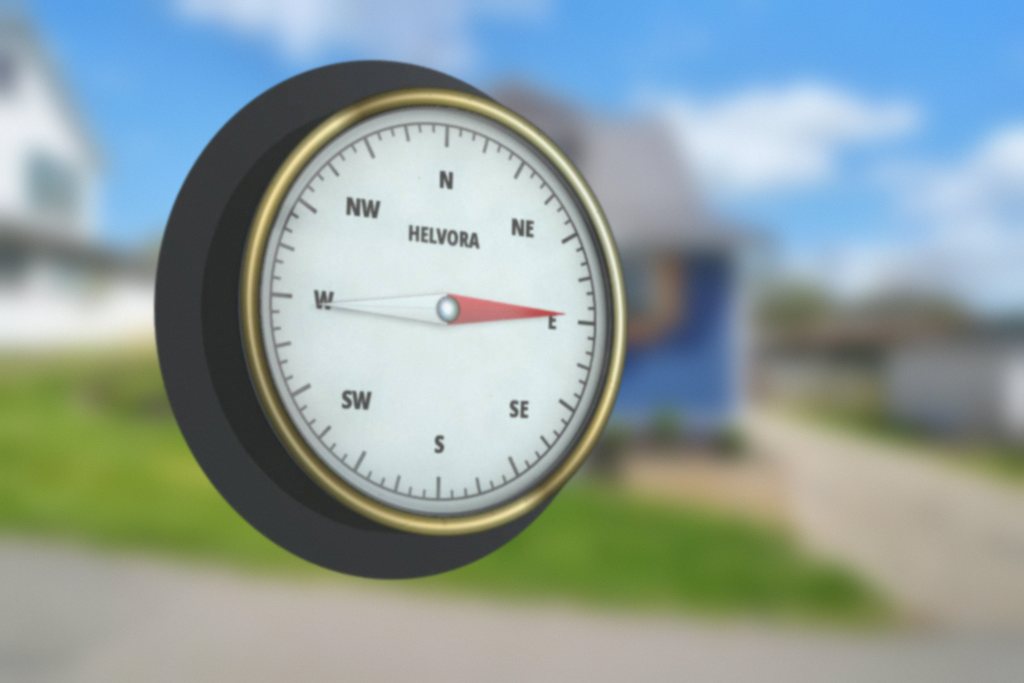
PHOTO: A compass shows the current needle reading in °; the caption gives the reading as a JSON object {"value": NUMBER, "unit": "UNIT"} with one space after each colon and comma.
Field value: {"value": 87.5, "unit": "°"}
